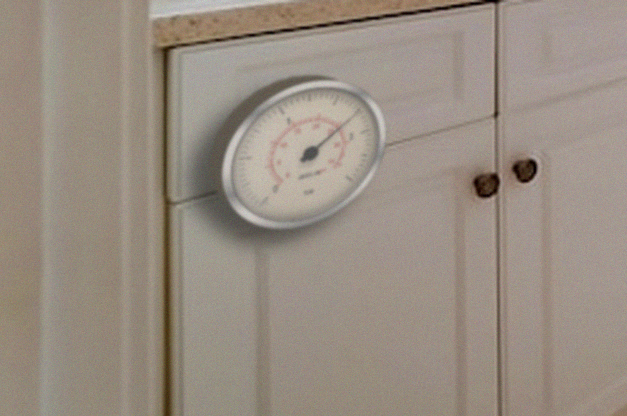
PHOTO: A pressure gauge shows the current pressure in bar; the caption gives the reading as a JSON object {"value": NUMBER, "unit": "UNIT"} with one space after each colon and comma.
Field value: {"value": 1.75, "unit": "bar"}
